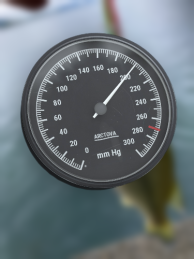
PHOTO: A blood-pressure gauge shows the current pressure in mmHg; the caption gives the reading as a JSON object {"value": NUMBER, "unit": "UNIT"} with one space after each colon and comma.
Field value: {"value": 200, "unit": "mmHg"}
